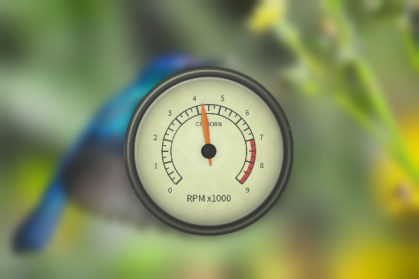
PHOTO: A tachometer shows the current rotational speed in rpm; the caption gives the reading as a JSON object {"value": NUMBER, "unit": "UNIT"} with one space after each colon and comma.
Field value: {"value": 4250, "unit": "rpm"}
